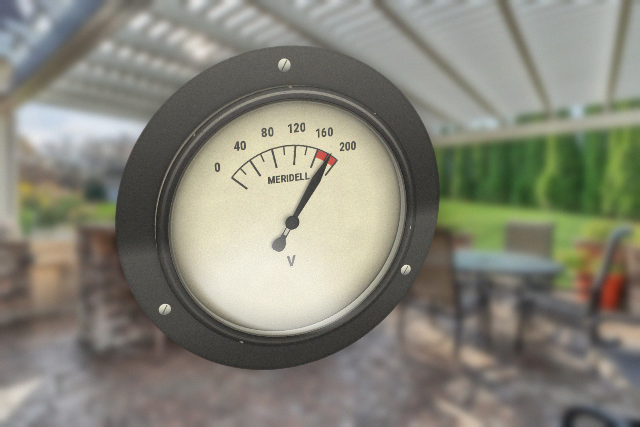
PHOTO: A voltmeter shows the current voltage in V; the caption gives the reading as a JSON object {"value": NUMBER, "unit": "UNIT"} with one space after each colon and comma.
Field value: {"value": 180, "unit": "V"}
